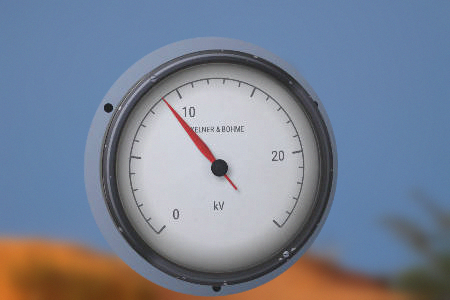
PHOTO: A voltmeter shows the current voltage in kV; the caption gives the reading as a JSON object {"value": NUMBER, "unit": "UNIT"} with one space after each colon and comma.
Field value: {"value": 9, "unit": "kV"}
